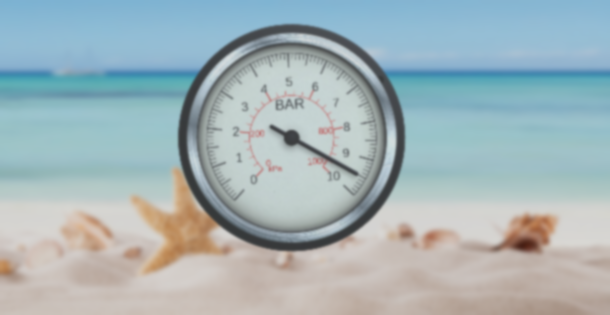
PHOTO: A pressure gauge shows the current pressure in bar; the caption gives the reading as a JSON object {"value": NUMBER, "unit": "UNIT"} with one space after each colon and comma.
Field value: {"value": 9.5, "unit": "bar"}
